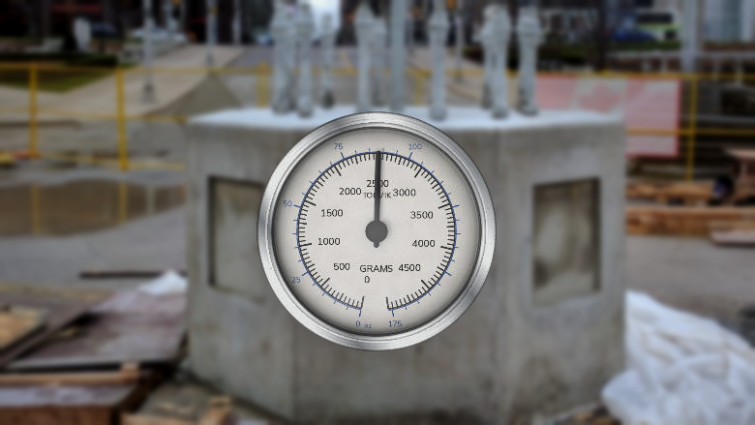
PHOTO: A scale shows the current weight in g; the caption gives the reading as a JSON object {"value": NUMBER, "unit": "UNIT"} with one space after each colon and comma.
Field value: {"value": 2500, "unit": "g"}
